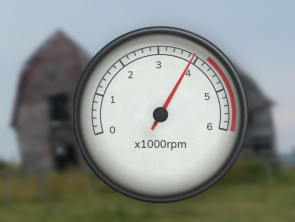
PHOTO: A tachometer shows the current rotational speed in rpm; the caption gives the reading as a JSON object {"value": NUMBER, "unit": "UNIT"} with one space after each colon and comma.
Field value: {"value": 3900, "unit": "rpm"}
